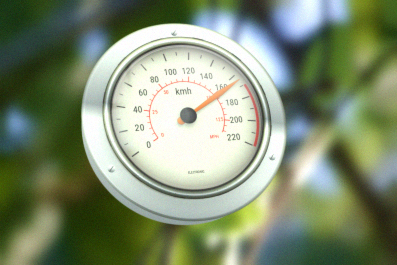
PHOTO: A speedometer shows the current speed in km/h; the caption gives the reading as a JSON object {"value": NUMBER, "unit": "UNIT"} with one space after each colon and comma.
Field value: {"value": 165, "unit": "km/h"}
